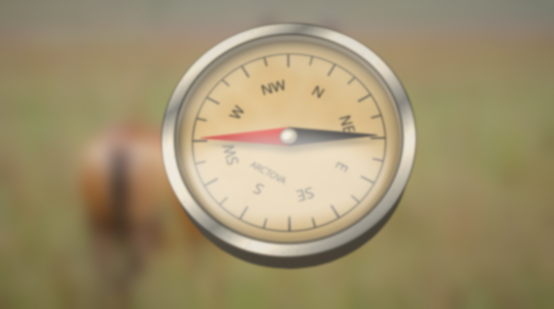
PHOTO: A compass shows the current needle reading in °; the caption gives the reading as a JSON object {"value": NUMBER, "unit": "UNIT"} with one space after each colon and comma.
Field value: {"value": 240, "unit": "°"}
